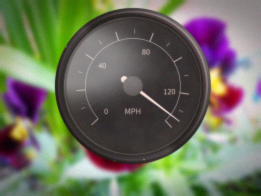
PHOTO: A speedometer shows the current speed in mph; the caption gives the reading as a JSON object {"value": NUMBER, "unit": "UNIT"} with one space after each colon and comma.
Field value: {"value": 135, "unit": "mph"}
